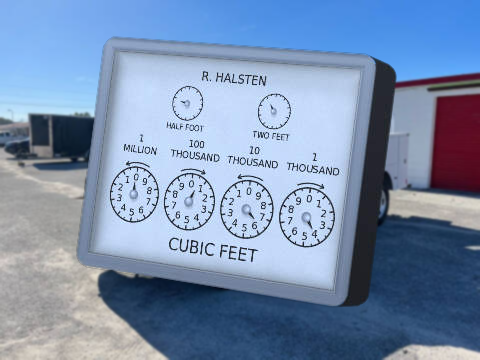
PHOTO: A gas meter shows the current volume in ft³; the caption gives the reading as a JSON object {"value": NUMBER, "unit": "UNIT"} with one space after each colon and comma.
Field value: {"value": 6400, "unit": "ft³"}
